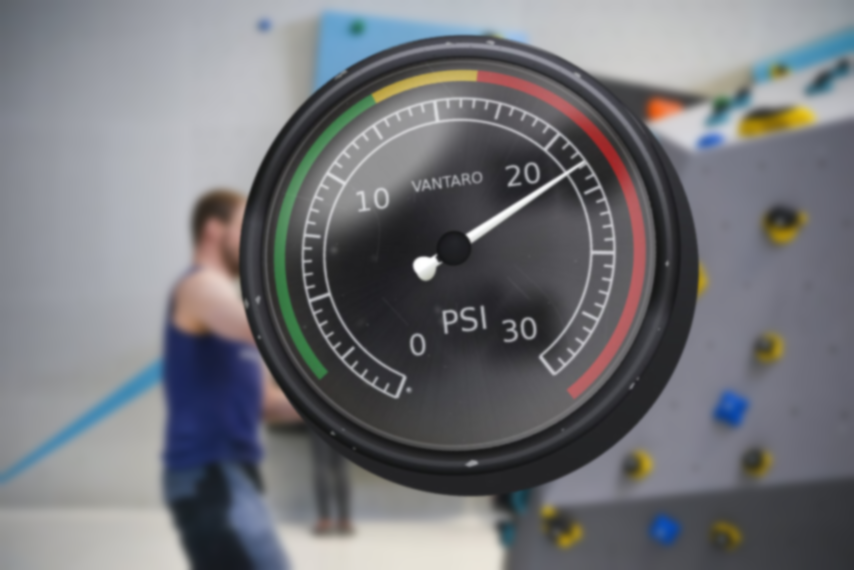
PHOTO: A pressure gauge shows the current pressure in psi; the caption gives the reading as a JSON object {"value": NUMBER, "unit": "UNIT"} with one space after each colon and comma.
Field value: {"value": 21.5, "unit": "psi"}
